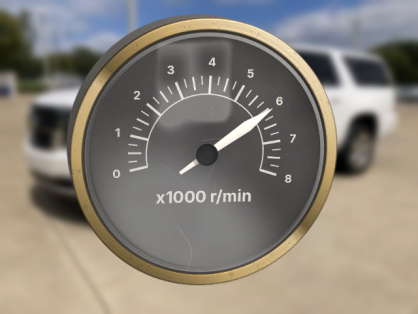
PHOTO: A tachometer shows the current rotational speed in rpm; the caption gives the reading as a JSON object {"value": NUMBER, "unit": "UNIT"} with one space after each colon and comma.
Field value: {"value": 6000, "unit": "rpm"}
